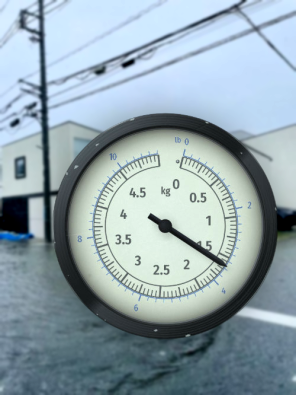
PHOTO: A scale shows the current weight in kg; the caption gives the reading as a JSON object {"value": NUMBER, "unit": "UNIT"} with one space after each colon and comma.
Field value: {"value": 1.6, "unit": "kg"}
